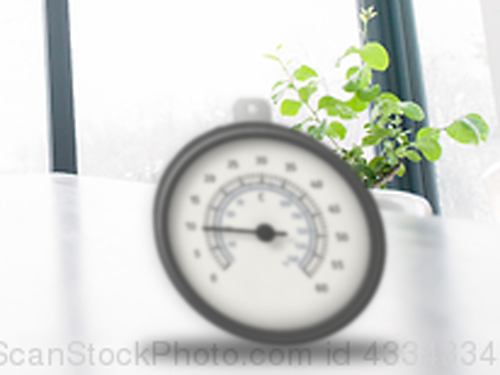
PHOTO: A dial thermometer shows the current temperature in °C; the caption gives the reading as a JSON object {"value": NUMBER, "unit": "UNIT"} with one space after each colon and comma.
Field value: {"value": 10, "unit": "°C"}
